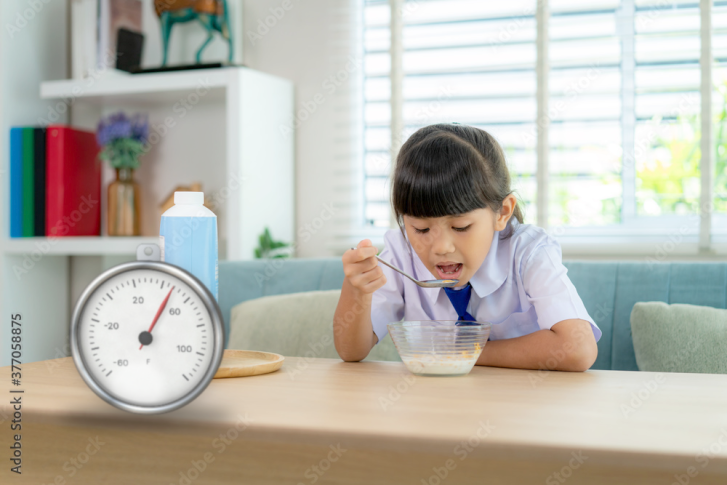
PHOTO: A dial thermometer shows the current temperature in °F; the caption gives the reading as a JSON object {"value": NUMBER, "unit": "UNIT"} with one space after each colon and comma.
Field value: {"value": 48, "unit": "°F"}
